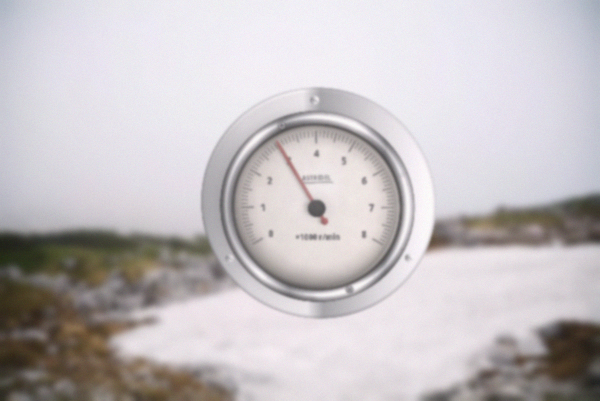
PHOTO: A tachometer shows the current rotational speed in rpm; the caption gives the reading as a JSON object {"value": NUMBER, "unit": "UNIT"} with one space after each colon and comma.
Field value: {"value": 3000, "unit": "rpm"}
